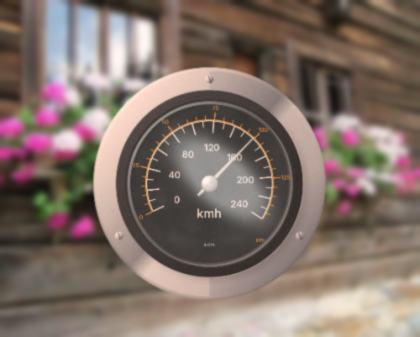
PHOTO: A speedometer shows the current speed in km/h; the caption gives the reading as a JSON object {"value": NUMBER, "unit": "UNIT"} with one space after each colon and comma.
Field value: {"value": 160, "unit": "km/h"}
